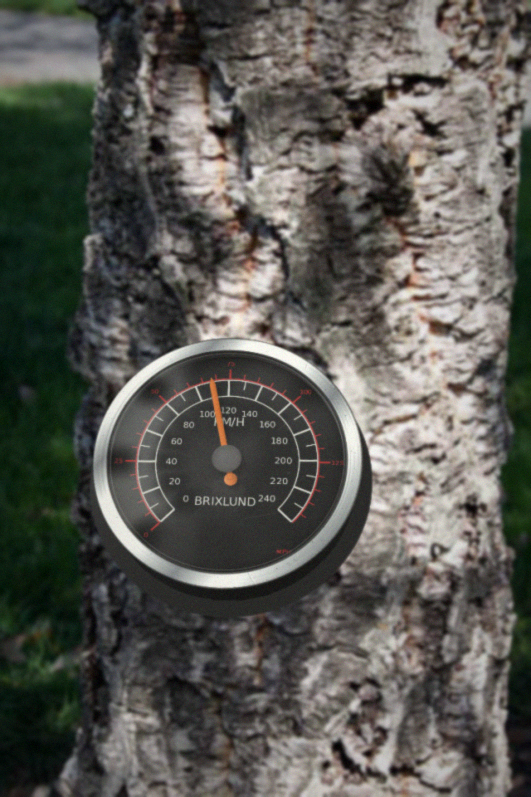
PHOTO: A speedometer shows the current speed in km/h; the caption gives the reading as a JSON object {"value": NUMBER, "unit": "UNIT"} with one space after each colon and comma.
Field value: {"value": 110, "unit": "km/h"}
